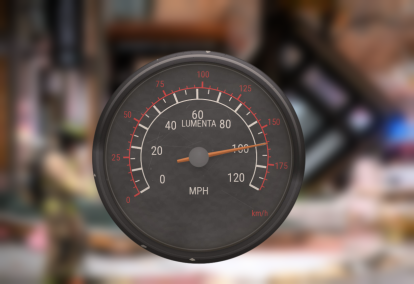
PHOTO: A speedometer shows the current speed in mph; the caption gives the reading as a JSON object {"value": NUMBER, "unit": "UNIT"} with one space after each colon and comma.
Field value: {"value": 100, "unit": "mph"}
